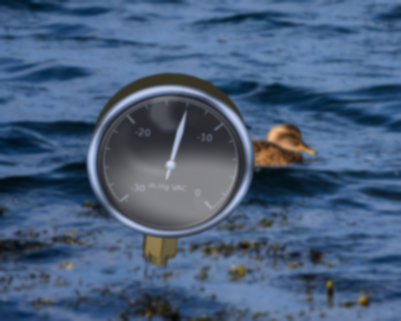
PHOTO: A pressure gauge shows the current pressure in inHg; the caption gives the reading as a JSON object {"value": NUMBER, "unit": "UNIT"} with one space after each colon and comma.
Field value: {"value": -14, "unit": "inHg"}
